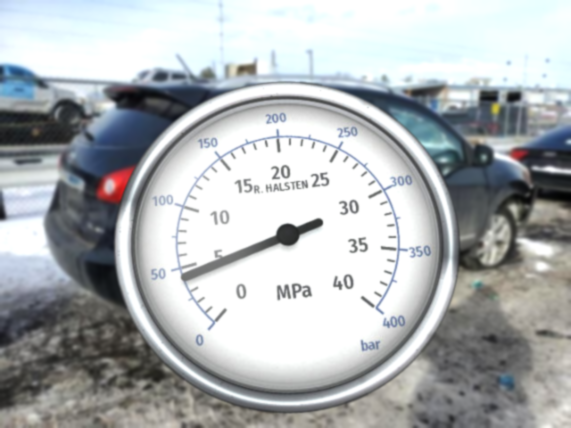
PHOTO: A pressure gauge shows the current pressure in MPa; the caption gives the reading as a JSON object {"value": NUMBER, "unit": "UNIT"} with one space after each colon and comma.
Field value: {"value": 4, "unit": "MPa"}
